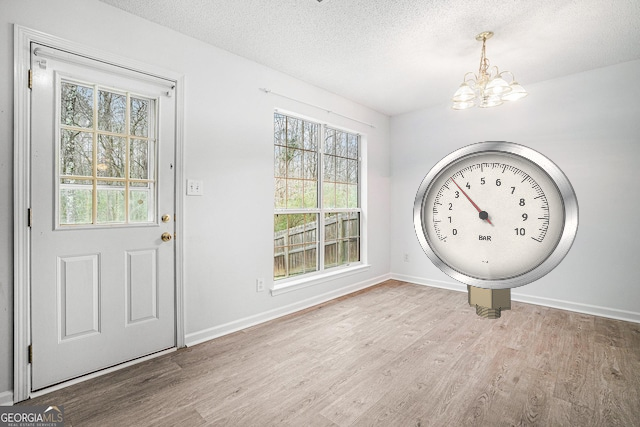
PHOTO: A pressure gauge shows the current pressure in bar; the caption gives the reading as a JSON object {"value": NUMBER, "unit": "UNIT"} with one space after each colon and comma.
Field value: {"value": 3.5, "unit": "bar"}
